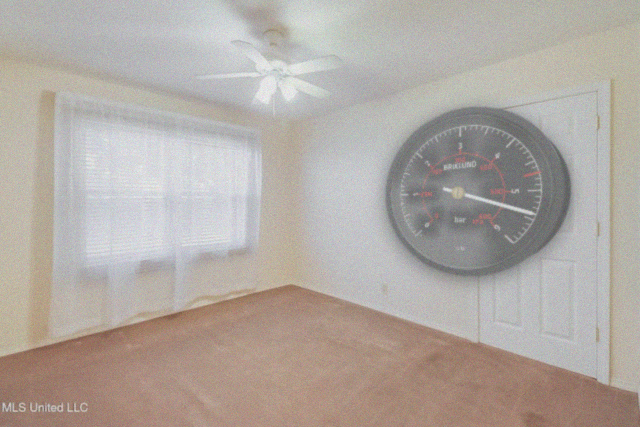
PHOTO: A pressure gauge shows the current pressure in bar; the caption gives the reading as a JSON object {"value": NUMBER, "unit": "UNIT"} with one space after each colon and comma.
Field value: {"value": 5.4, "unit": "bar"}
